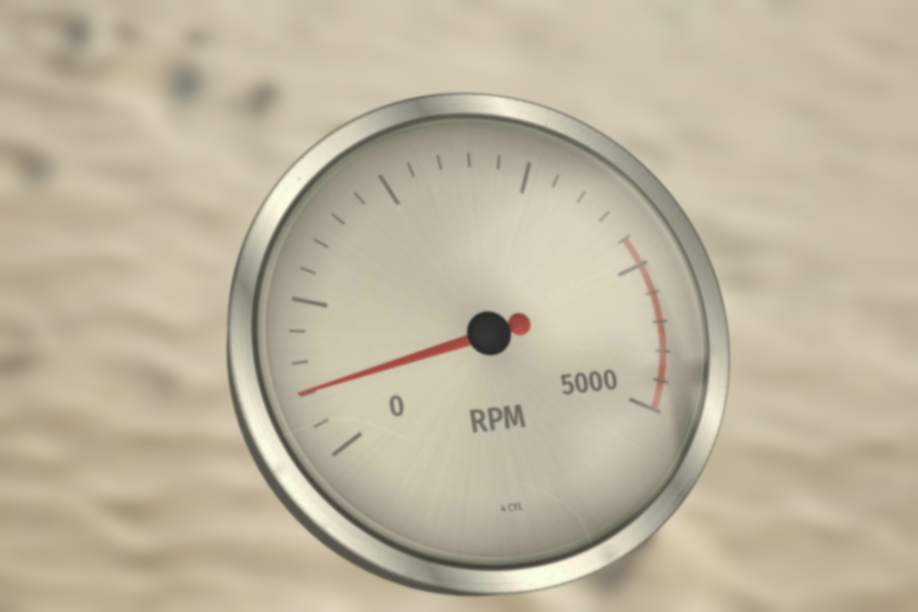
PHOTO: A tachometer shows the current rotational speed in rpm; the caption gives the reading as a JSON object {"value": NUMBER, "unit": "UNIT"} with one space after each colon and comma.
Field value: {"value": 400, "unit": "rpm"}
